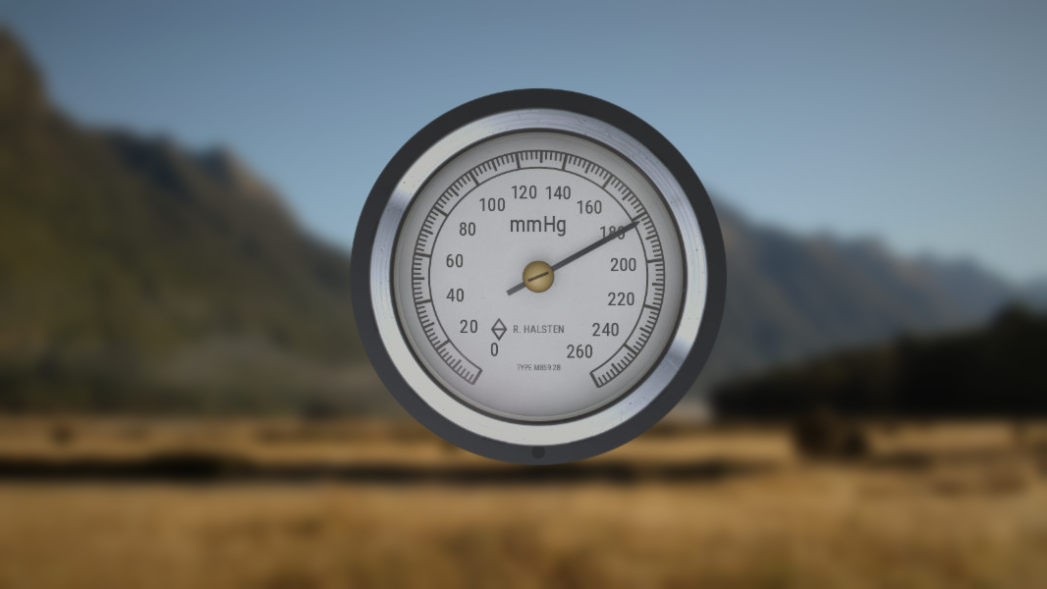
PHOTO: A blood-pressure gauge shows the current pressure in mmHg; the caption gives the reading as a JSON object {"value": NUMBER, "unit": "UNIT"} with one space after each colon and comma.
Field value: {"value": 182, "unit": "mmHg"}
